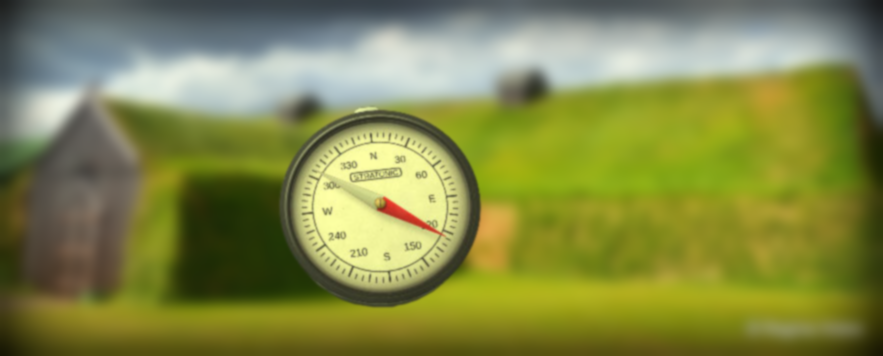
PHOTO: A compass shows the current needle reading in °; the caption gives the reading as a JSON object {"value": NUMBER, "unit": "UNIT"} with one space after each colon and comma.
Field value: {"value": 125, "unit": "°"}
